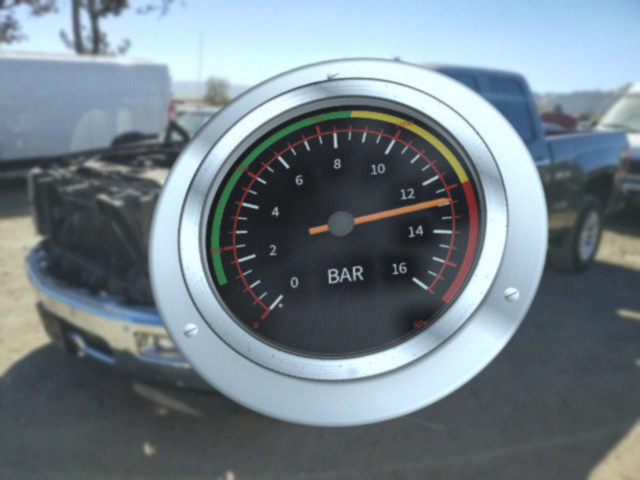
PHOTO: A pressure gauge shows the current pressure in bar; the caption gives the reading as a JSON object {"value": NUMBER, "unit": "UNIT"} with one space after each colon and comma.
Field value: {"value": 13, "unit": "bar"}
